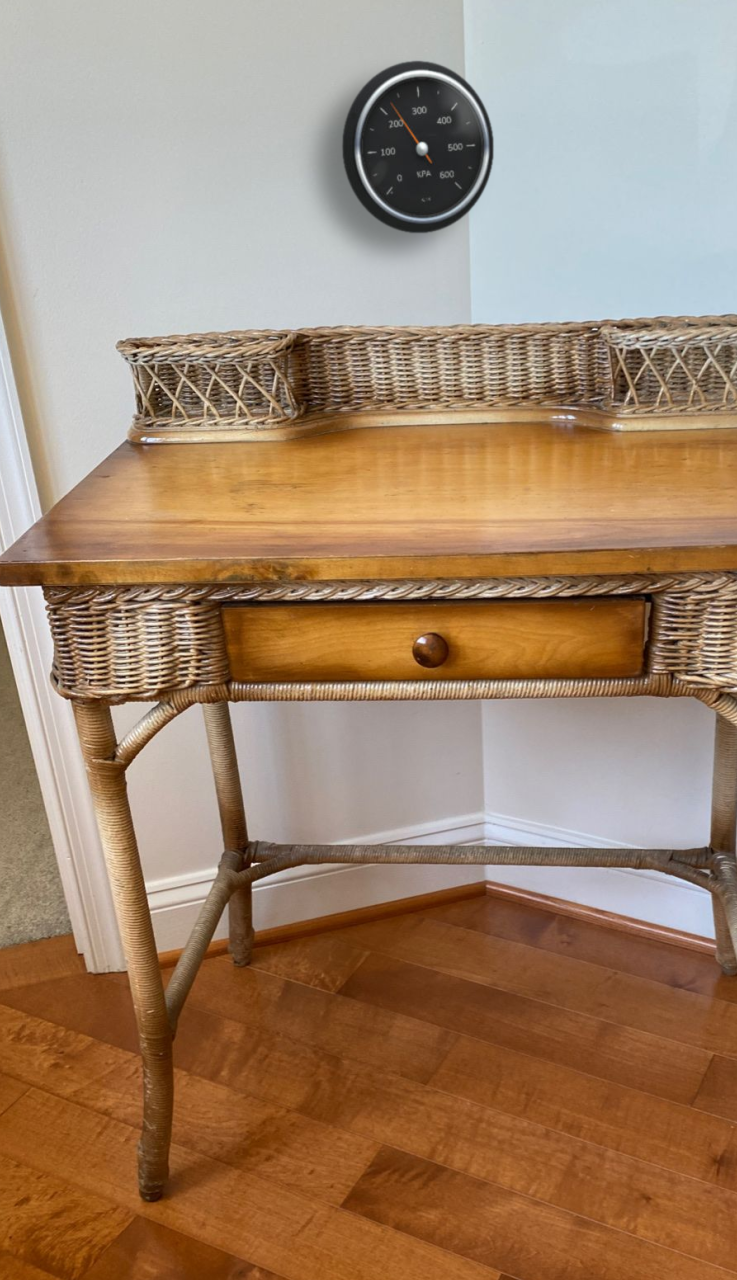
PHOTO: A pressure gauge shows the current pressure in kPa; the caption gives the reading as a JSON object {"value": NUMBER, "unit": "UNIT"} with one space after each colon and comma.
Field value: {"value": 225, "unit": "kPa"}
